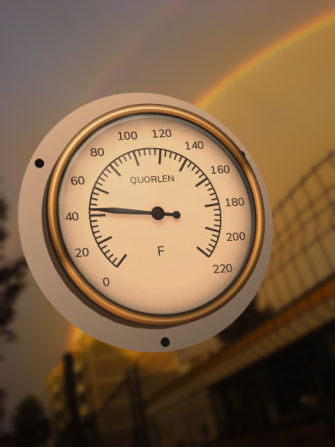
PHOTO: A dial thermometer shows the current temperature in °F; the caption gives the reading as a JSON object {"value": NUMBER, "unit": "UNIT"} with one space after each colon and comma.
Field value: {"value": 44, "unit": "°F"}
